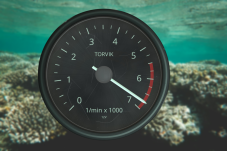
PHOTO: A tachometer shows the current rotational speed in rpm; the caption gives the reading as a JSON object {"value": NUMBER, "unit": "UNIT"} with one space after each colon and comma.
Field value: {"value": 6750, "unit": "rpm"}
